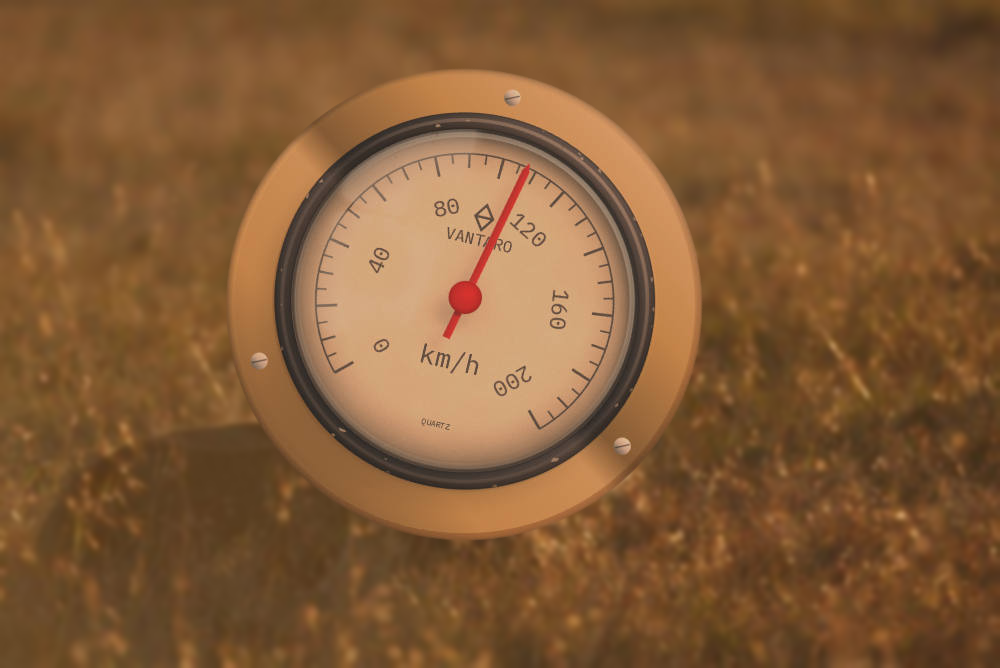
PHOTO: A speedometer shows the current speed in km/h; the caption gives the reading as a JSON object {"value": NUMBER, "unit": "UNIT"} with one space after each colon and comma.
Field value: {"value": 107.5, "unit": "km/h"}
